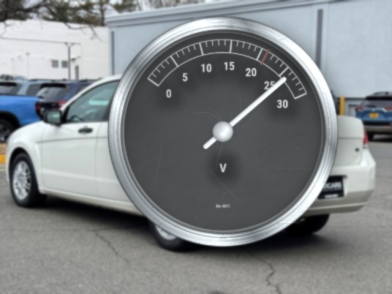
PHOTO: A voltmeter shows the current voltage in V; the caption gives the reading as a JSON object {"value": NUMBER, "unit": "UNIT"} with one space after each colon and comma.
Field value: {"value": 26, "unit": "V"}
